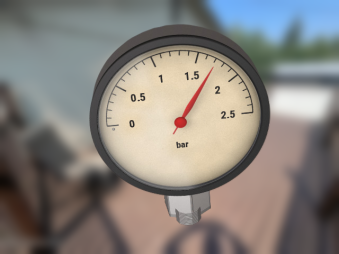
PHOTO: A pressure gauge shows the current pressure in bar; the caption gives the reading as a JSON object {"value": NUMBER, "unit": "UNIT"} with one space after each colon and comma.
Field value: {"value": 1.7, "unit": "bar"}
